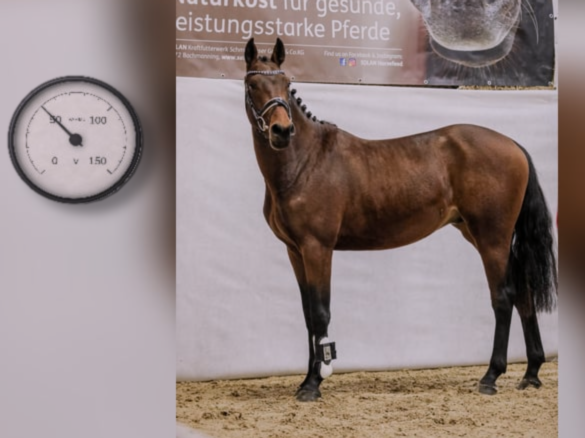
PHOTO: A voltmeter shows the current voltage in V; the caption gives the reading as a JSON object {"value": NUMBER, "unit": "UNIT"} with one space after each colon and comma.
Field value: {"value": 50, "unit": "V"}
